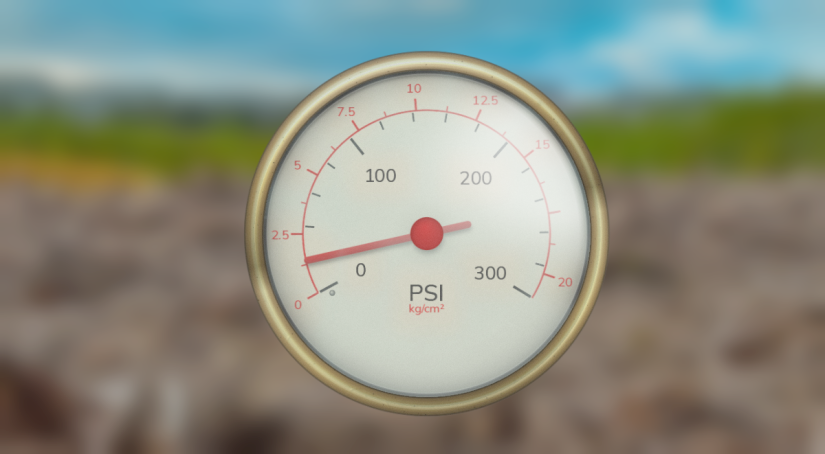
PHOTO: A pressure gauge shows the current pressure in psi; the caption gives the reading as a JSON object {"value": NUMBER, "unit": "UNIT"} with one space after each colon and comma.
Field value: {"value": 20, "unit": "psi"}
